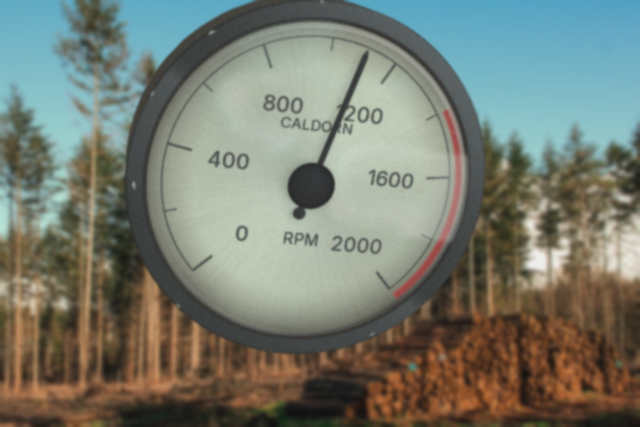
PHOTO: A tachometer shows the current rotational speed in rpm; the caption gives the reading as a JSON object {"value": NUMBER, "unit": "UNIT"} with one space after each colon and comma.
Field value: {"value": 1100, "unit": "rpm"}
